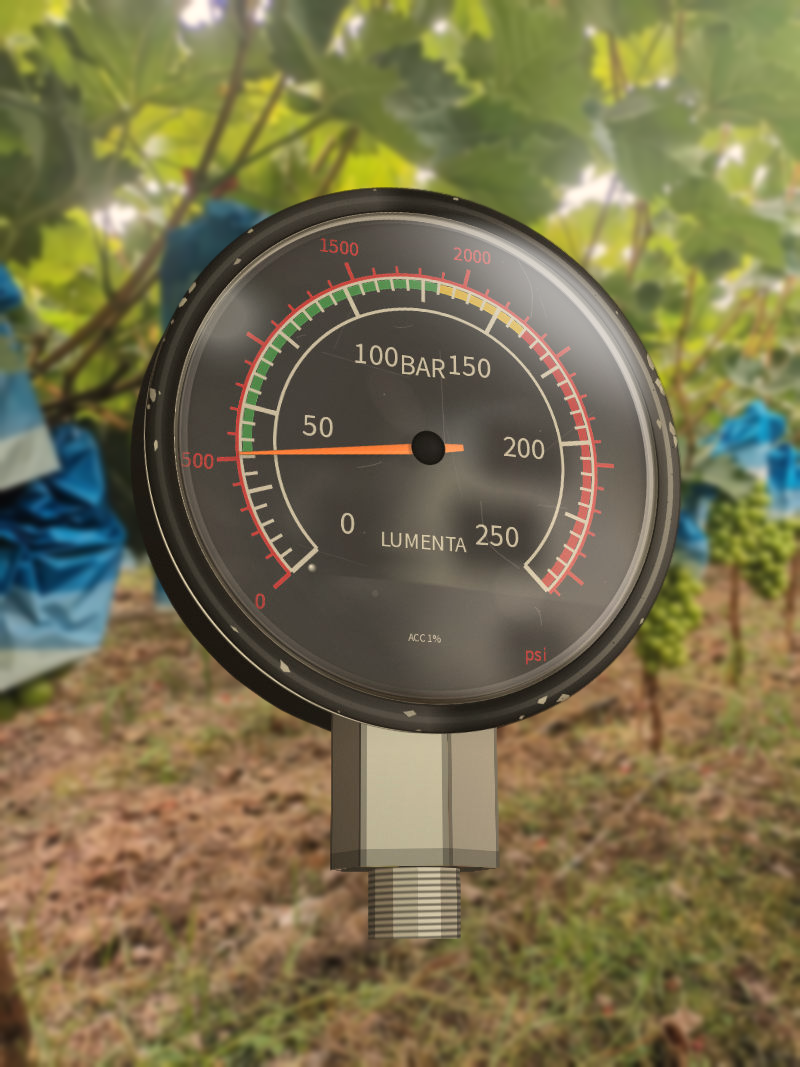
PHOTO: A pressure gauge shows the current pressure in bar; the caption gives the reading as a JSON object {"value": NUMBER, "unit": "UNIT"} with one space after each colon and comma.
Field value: {"value": 35, "unit": "bar"}
